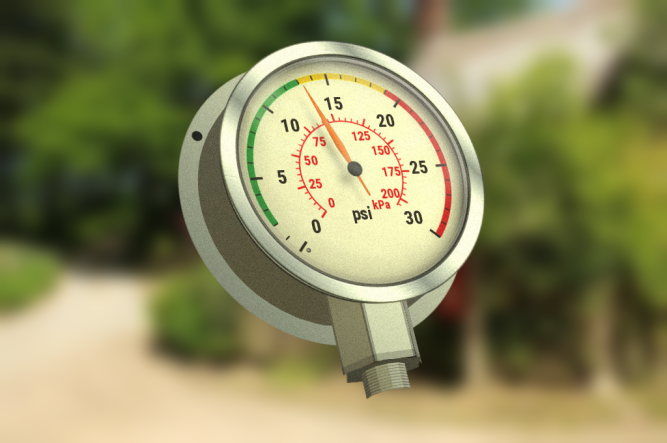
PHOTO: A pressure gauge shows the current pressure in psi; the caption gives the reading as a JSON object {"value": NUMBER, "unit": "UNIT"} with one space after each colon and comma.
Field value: {"value": 13, "unit": "psi"}
